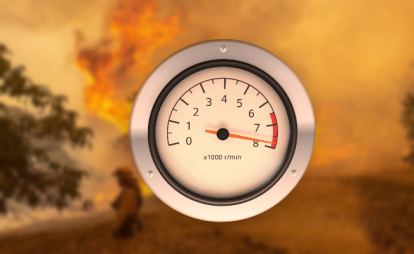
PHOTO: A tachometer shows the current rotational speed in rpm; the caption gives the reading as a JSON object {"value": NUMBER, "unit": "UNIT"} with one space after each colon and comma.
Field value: {"value": 7750, "unit": "rpm"}
